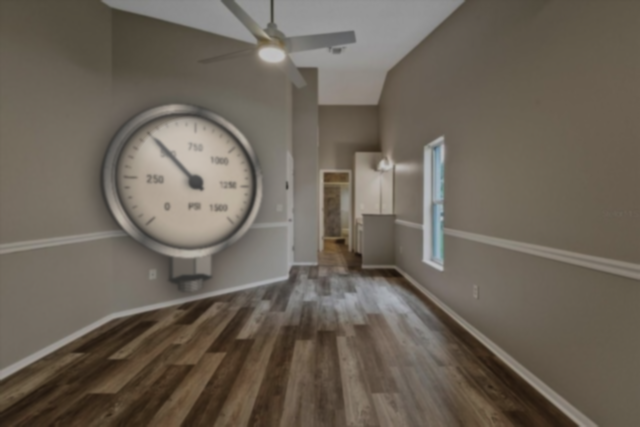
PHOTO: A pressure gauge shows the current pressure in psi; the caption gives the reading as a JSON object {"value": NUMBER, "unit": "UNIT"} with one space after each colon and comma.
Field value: {"value": 500, "unit": "psi"}
